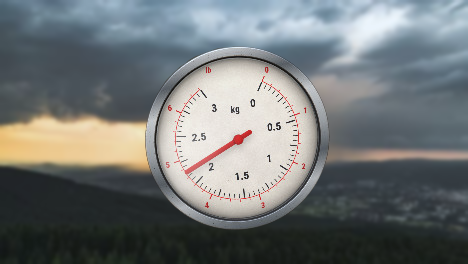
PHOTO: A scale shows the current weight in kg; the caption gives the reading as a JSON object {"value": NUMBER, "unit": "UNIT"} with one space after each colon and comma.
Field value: {"value": 2.15, "unit": "kg"}
